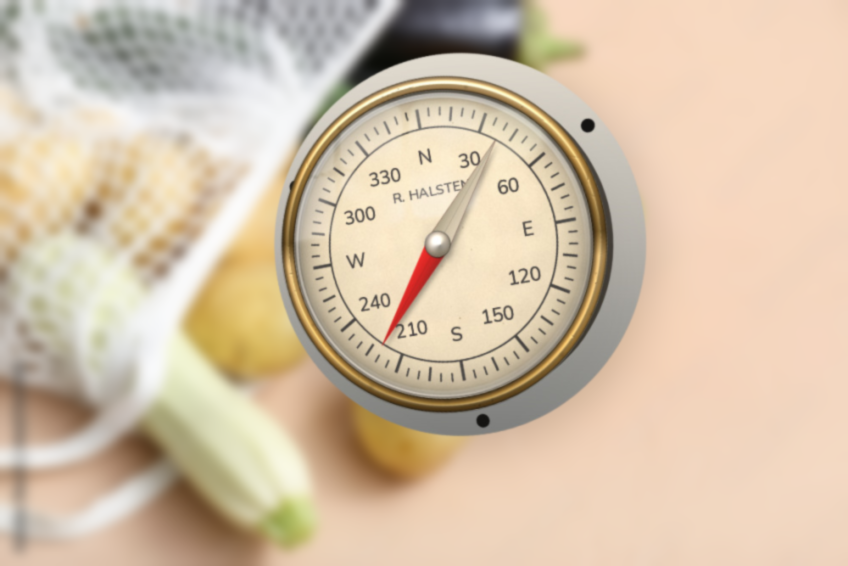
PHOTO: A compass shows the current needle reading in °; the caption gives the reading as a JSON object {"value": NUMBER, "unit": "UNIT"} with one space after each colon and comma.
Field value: {"value": 220, "unit": "°"}
